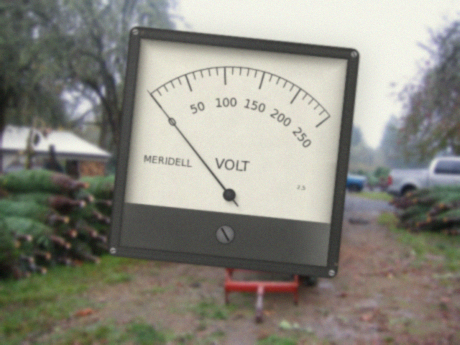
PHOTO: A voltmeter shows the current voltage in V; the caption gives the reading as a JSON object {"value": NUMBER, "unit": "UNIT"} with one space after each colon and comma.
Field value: {"value": 0, "unit": "V"}
